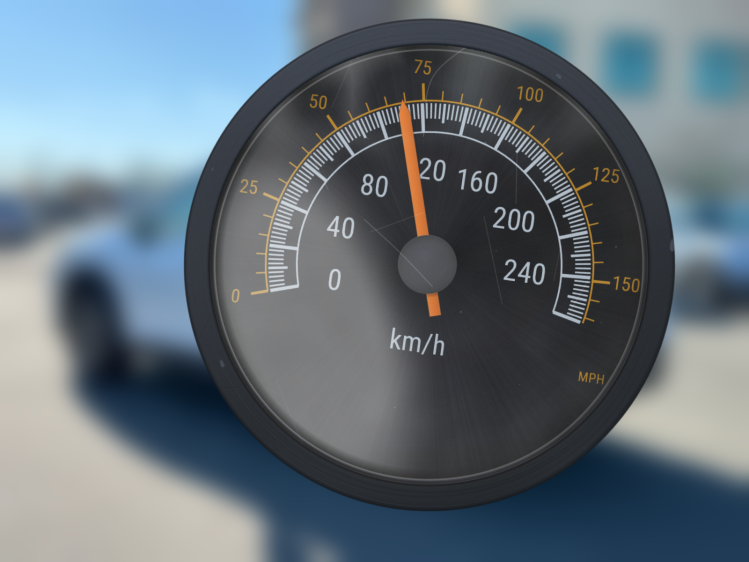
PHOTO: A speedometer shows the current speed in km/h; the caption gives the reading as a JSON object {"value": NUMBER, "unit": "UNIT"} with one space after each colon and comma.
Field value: {"value": 112, "unit": "km/h"}
